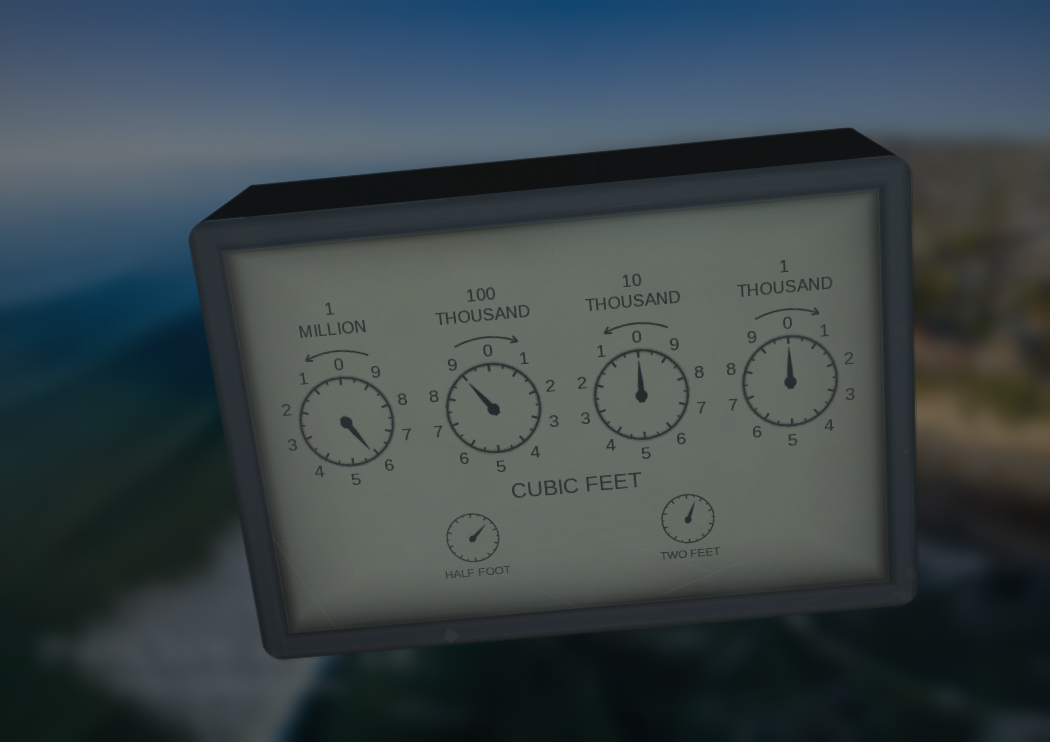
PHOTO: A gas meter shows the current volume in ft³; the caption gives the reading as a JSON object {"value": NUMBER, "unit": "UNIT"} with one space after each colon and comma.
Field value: {"value": 590000, "unit": "ft³"}
